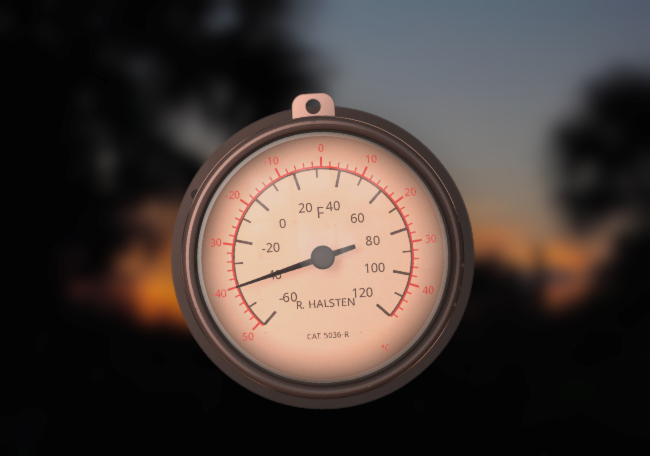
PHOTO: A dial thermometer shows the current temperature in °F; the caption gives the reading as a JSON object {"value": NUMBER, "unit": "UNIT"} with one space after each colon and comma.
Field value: {"value": -40, "unit": "°F"}
